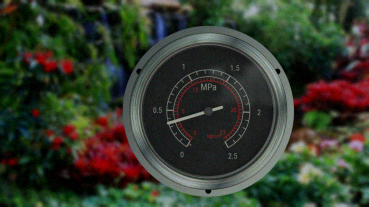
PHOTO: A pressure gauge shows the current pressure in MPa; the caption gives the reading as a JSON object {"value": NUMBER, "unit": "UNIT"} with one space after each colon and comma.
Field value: {"value": 0.35, "unit": "MPa"}
